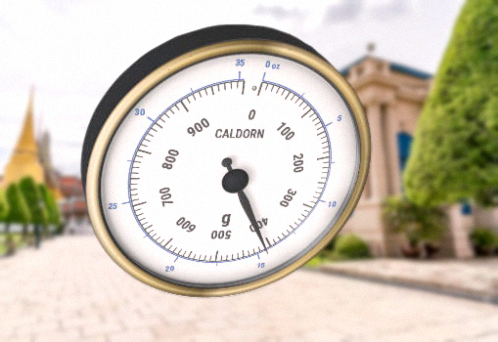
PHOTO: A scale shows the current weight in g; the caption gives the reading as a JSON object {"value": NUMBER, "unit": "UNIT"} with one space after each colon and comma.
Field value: {"value": 410, "unit": "g"}
